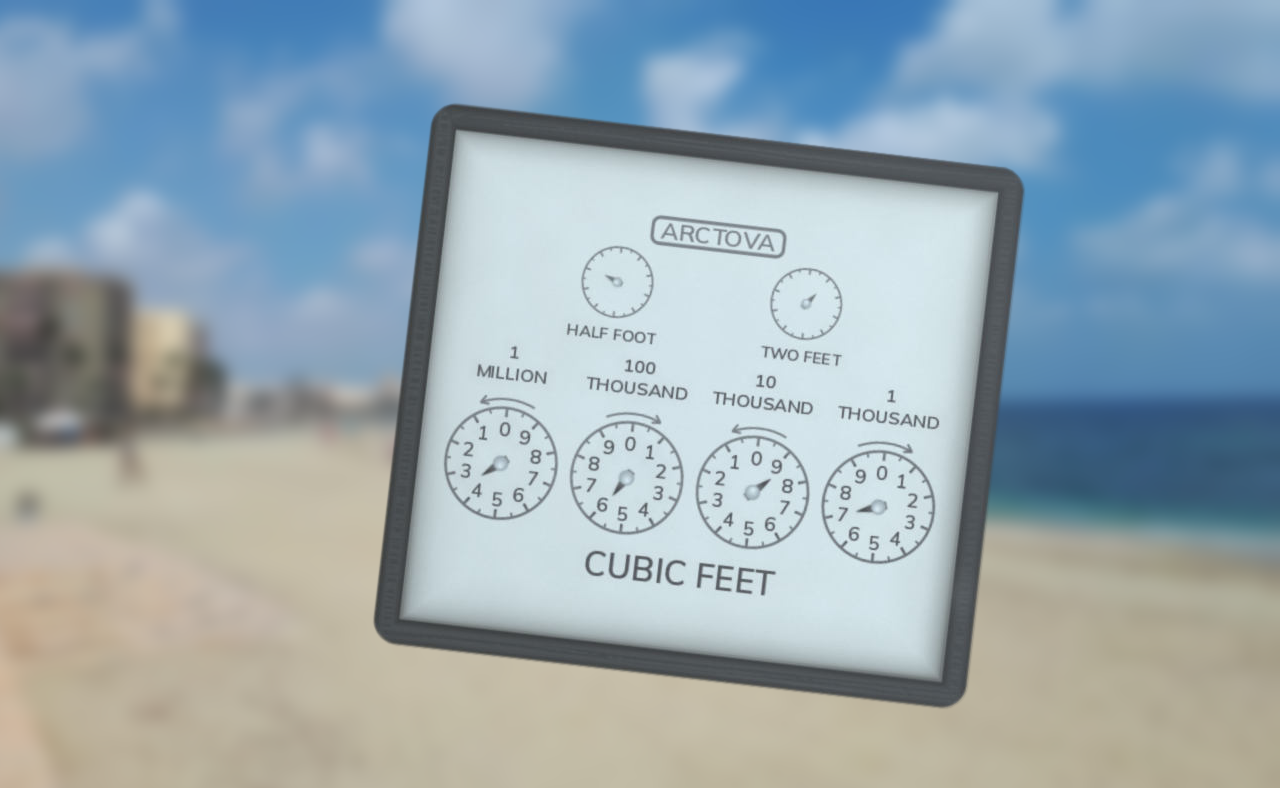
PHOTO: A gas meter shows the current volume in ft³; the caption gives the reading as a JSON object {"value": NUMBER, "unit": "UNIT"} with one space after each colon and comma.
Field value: {"value": 358700, "unit": "ft³"}
